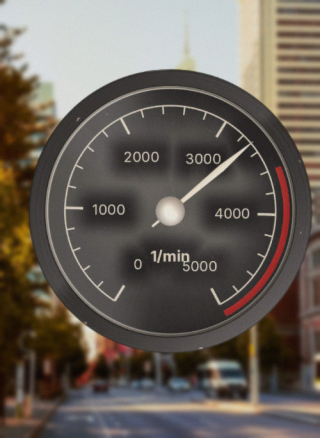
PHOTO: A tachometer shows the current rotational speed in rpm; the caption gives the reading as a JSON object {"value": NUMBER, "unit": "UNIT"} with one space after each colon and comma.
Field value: {"value": 3300, "unit": "rpm"}
